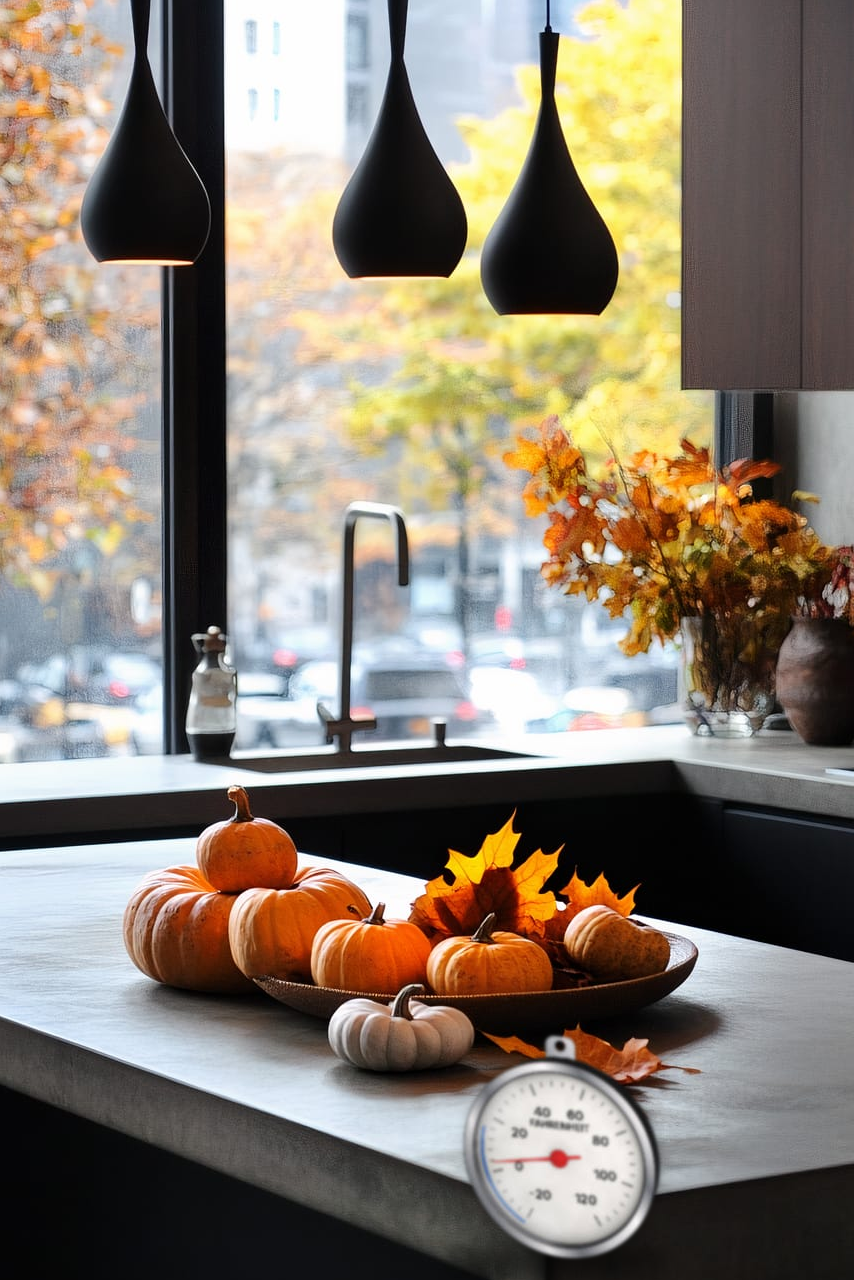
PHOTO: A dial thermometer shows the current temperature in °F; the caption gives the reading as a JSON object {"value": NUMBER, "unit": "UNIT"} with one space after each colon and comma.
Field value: {"value": 4, "unit": "°F"}
